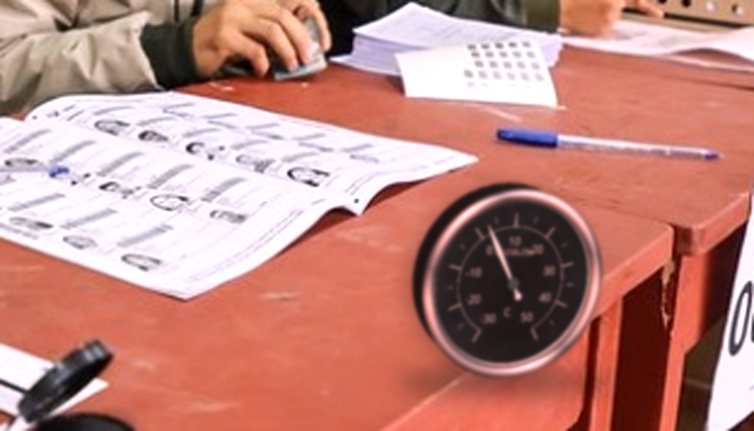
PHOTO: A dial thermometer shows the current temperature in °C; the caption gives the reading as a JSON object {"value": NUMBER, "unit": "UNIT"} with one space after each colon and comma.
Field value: {"value": 2.5, "unit": "°C"}
